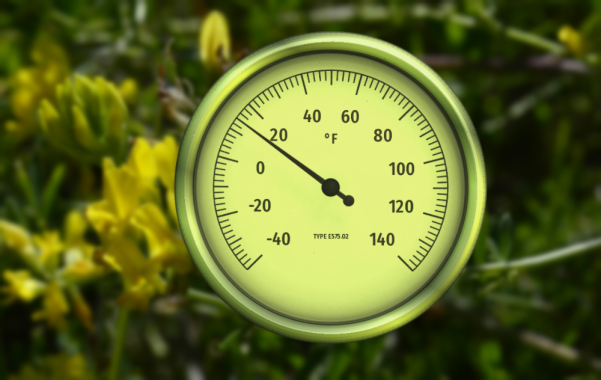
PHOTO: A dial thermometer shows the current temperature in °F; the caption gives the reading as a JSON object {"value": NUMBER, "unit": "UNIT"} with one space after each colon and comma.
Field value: {"value": 14, "unit": "°F"}
